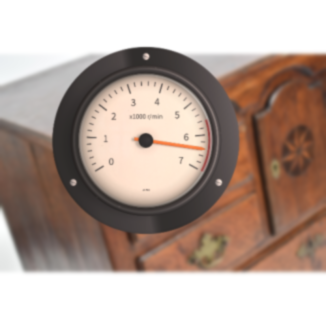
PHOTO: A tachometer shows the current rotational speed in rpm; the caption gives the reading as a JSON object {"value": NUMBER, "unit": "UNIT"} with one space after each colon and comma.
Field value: {"value": 6400, "unit": "rpm"}
